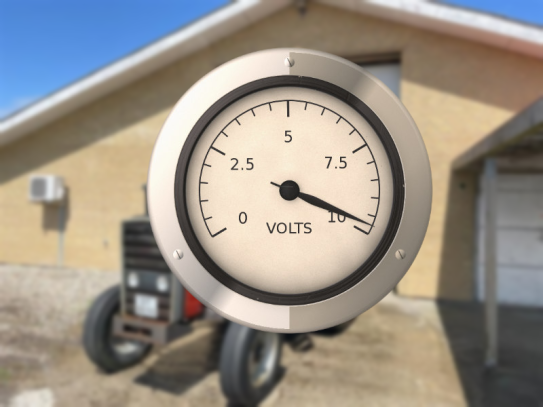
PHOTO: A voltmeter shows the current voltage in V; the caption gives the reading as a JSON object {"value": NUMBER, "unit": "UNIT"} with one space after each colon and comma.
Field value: {"value": 9.75, "unit": "V"}
